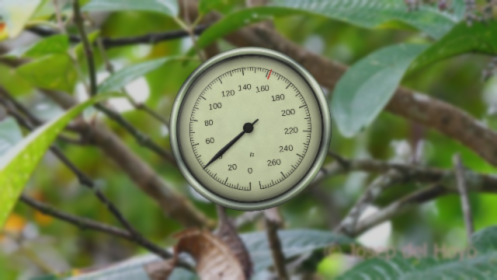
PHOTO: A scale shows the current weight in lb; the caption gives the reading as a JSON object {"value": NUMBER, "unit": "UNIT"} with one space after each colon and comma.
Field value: {"value": 40, "unit": "lb"}
